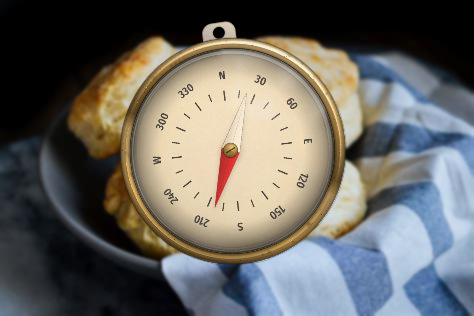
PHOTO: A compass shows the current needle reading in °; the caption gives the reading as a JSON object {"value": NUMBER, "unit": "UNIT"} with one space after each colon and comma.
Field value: {"value": 202.5, "unit": "°"}
